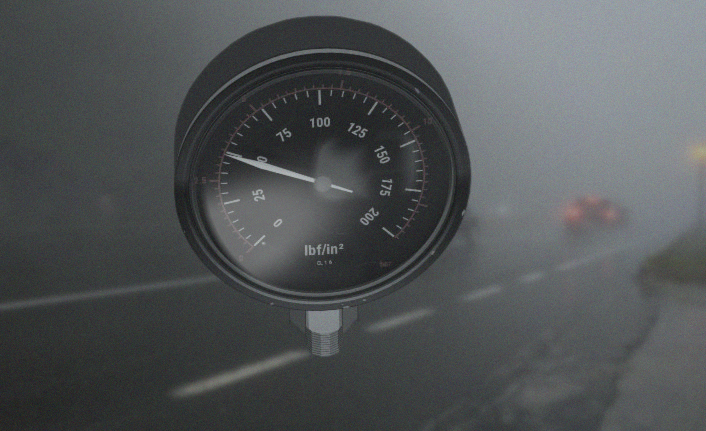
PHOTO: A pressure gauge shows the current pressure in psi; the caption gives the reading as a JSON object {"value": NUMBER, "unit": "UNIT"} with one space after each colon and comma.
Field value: {"value": 50, "unit": "psi"}
